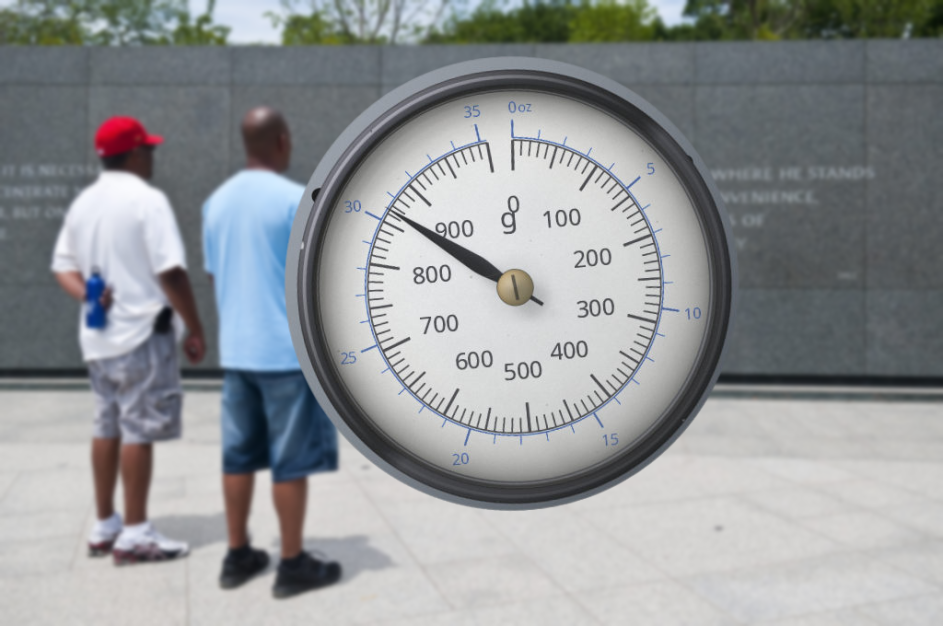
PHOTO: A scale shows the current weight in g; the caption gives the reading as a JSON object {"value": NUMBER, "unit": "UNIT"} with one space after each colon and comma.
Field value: {"value": 865, "unit": "g"}
